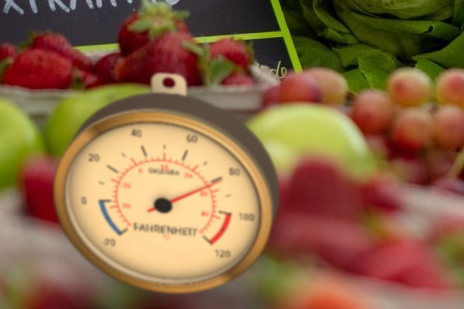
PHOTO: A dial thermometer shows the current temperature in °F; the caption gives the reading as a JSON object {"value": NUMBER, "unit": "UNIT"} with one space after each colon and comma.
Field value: {"value": 80, "unit": "°F"}
